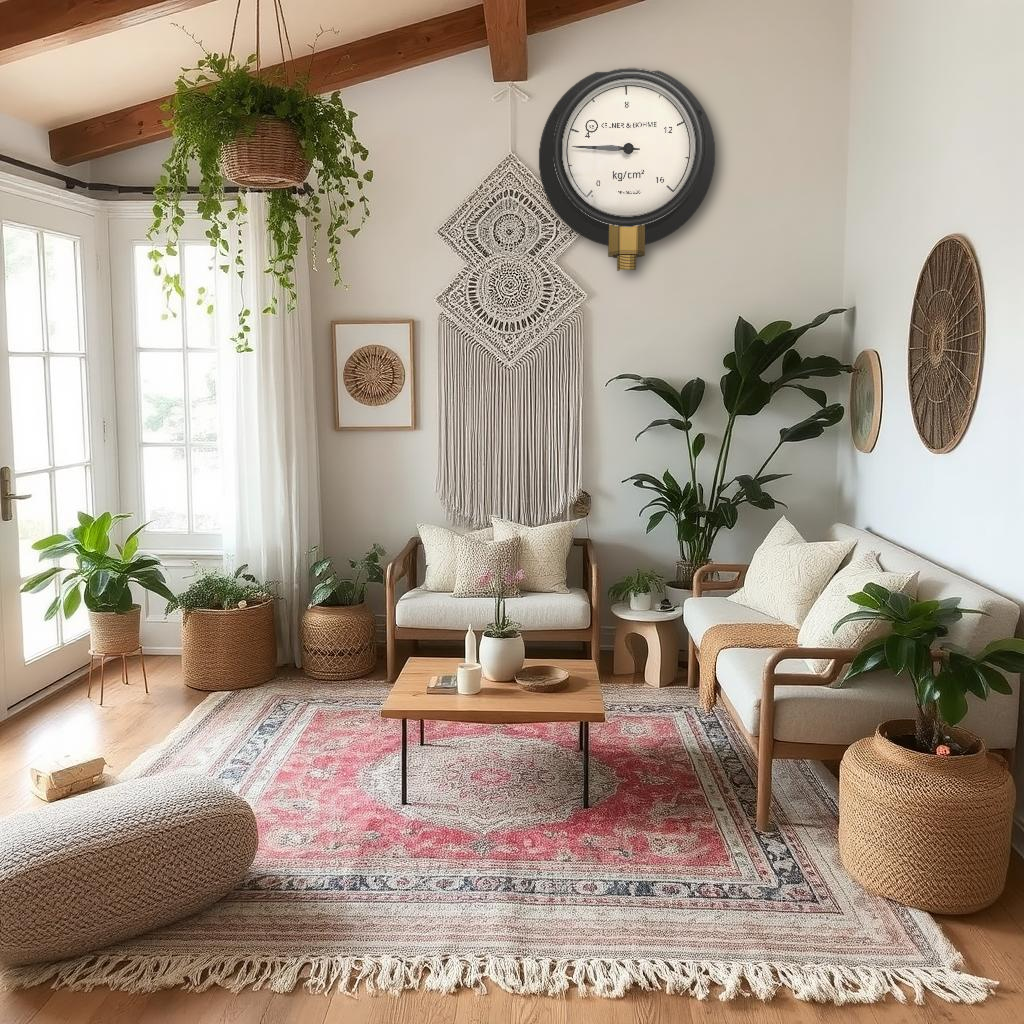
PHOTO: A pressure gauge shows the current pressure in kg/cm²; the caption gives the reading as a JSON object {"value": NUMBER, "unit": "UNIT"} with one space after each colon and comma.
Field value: {"value": 3, "unit": "kg/cm²"}
